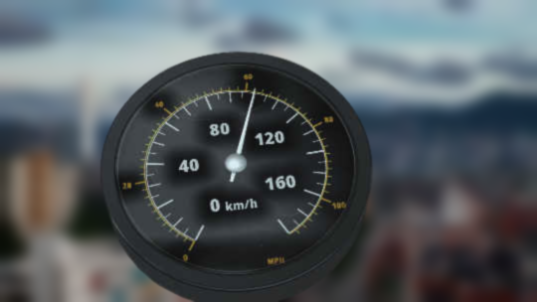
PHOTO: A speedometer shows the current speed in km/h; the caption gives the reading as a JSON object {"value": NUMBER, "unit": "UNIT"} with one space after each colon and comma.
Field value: {"value": 100, "unit": "km/h"}
